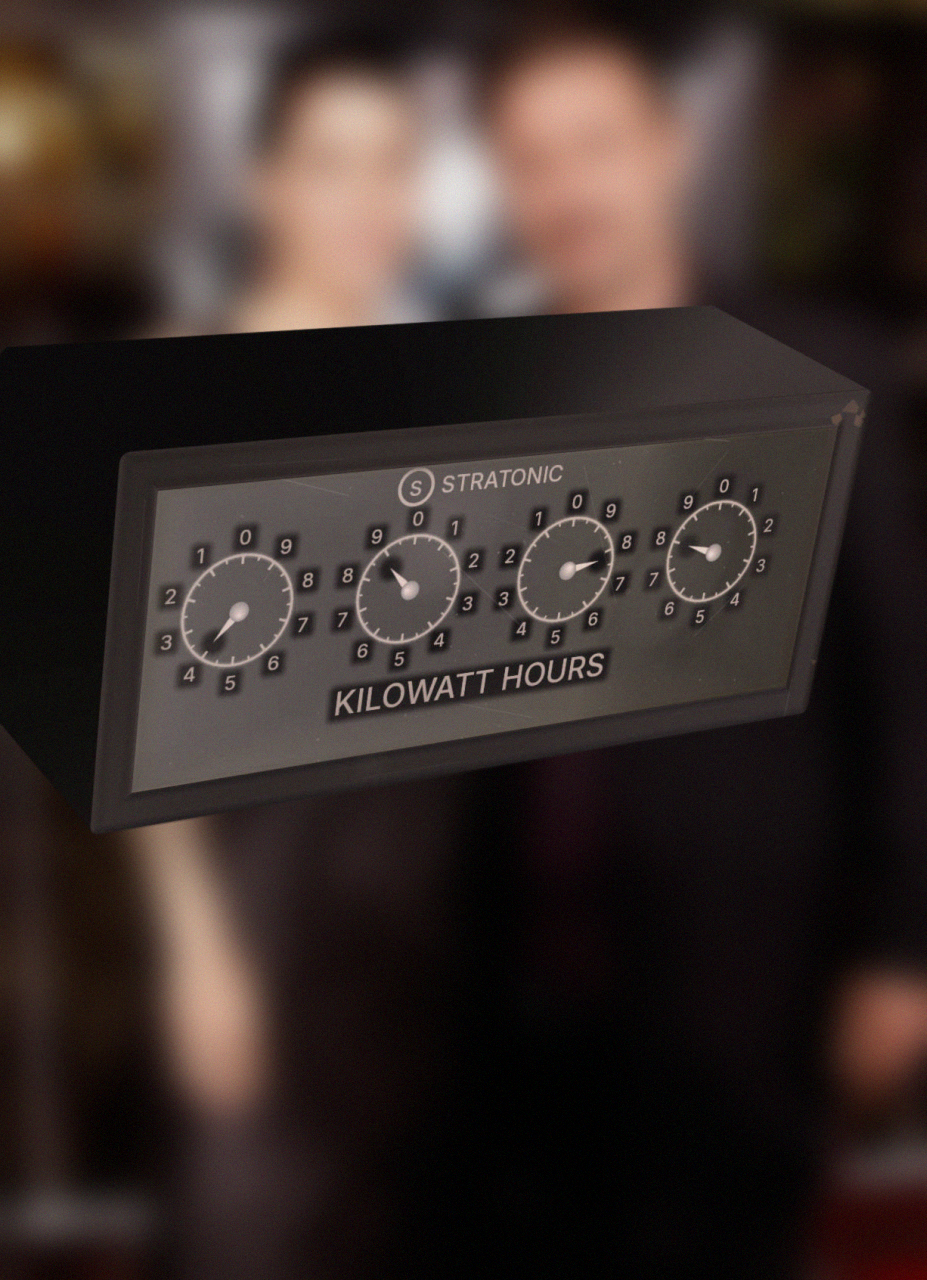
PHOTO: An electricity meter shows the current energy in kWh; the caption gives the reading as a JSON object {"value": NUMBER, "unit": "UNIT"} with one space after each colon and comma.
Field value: {"value": 3878, "unit": "kWh"}
